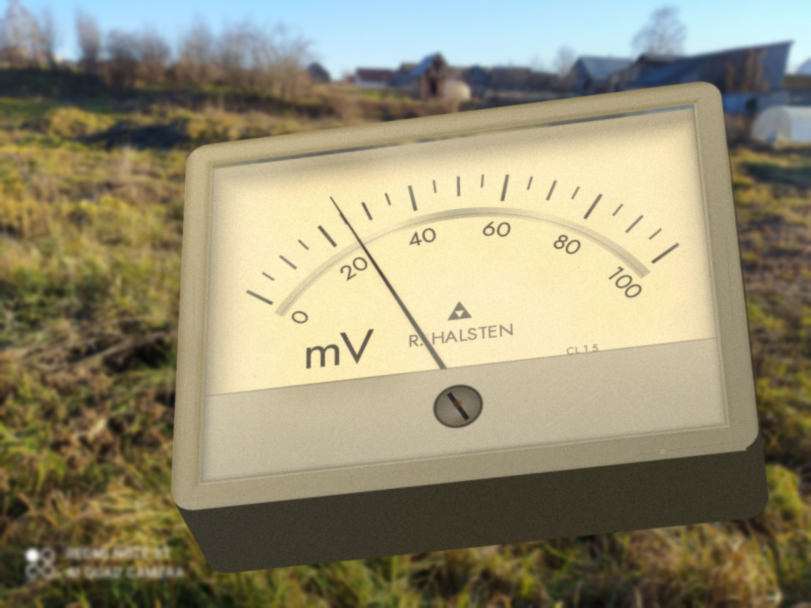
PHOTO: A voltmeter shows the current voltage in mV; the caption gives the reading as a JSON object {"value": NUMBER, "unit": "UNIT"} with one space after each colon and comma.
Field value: {"value": 25, "unit": "mV"}
